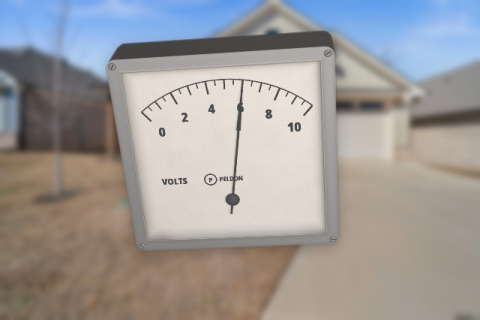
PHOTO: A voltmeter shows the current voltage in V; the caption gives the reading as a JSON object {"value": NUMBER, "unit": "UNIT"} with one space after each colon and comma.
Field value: {"value": 6, "unit": "V"}
